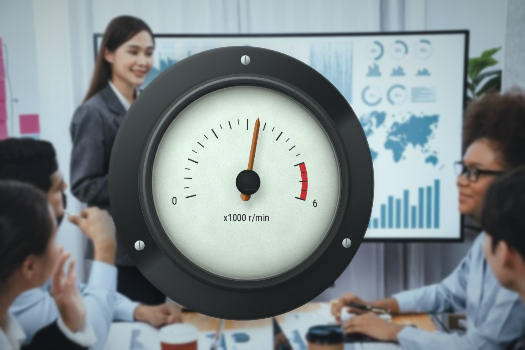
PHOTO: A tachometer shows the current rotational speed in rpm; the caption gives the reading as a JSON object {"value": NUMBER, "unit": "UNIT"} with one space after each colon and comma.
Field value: {"value": 3250, "unit": "rpm"}
